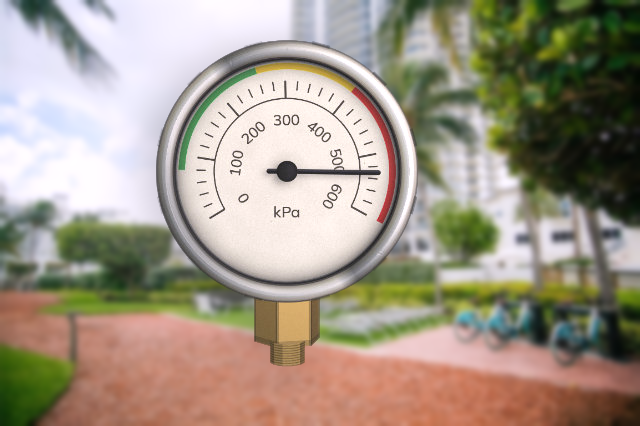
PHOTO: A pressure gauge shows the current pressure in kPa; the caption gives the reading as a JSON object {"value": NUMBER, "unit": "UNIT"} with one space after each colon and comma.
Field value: {"value": 530, "unit": "kPa"}
